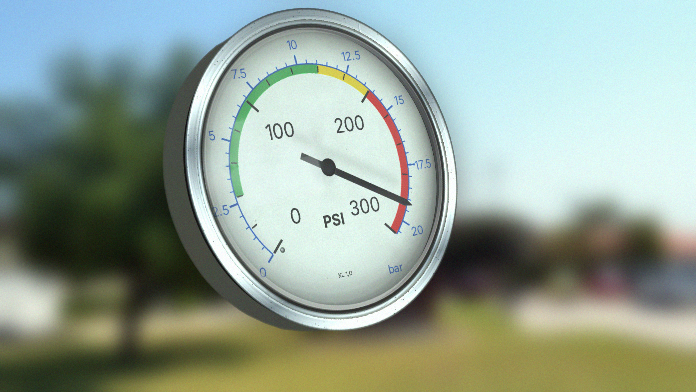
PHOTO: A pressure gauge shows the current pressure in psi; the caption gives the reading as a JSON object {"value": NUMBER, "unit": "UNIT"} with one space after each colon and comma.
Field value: {"value": 280, "unit": "psi"}
